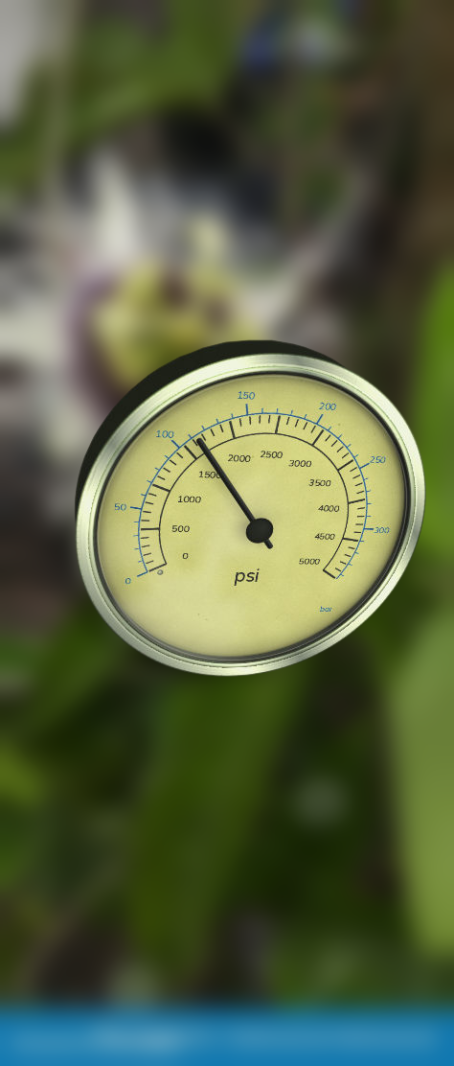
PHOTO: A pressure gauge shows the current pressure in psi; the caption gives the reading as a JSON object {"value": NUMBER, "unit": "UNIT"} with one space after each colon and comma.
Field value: {"value": 1650, "unit": "psi"}
